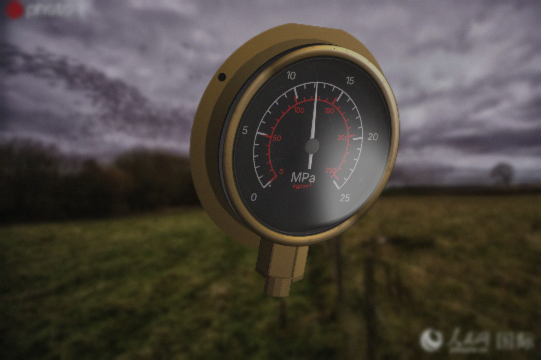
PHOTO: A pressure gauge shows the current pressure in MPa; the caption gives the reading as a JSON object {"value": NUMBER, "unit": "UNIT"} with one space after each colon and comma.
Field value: {"value": 12, "unit": "MPa"}
